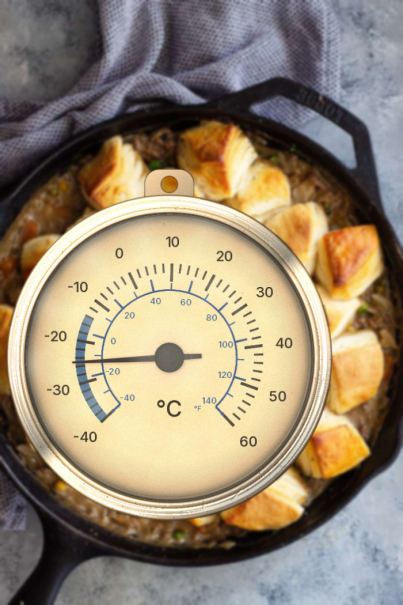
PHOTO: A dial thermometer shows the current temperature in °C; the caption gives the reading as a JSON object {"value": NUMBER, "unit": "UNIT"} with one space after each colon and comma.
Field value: {"value": -25, "unit": "°C"}
